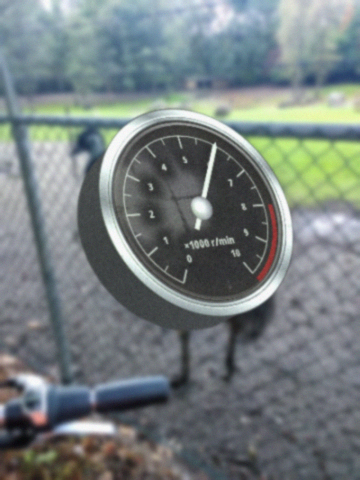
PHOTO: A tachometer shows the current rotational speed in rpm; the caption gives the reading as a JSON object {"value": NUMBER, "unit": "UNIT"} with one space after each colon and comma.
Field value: {"value": 6000, "unit": "rpm"}
